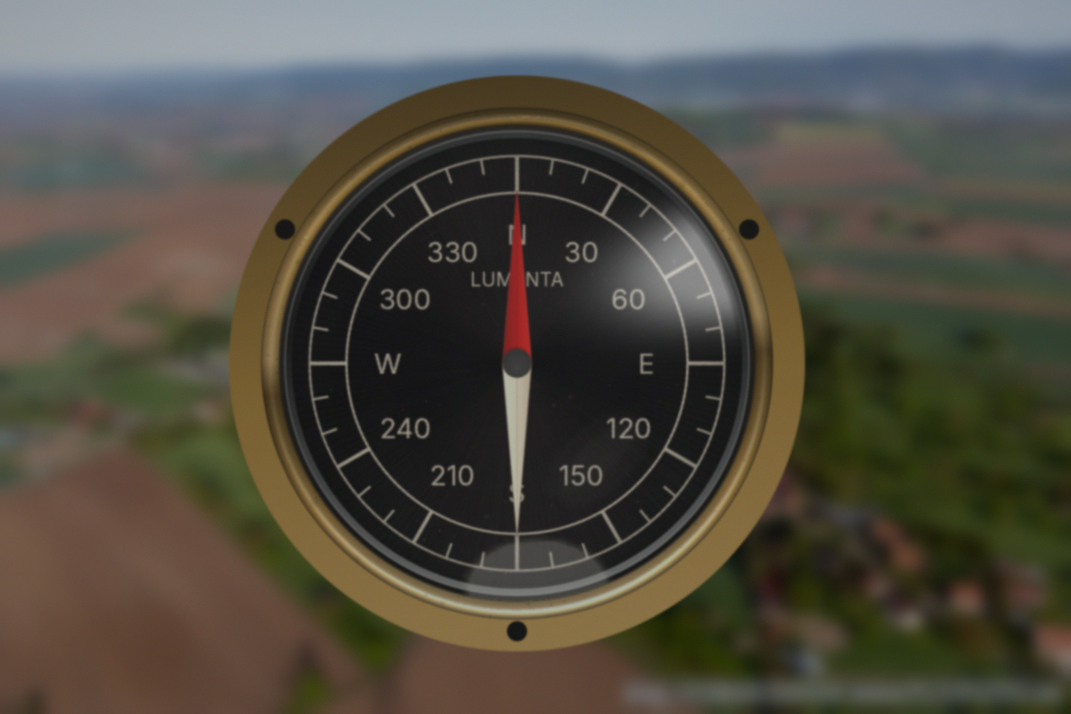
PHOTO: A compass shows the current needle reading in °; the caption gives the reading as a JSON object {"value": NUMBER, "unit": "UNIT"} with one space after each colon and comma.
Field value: {"value": 0, "unit": "°"}
